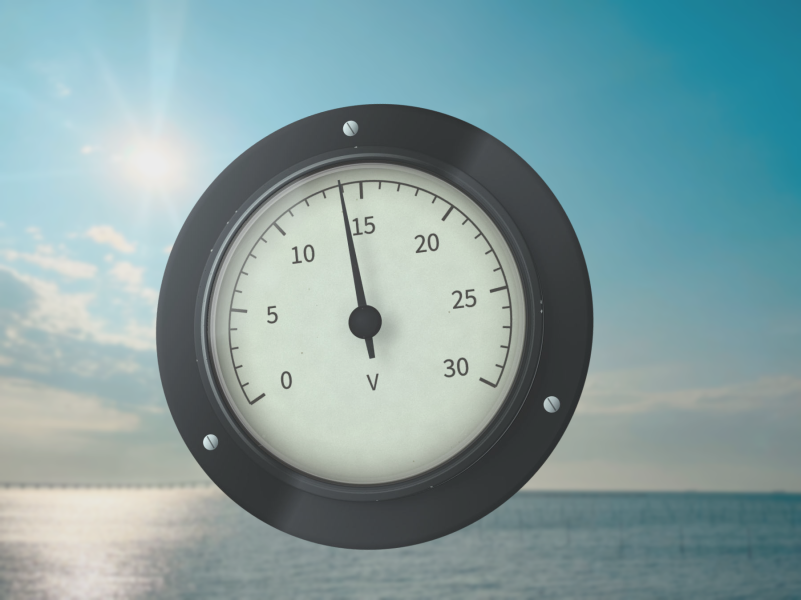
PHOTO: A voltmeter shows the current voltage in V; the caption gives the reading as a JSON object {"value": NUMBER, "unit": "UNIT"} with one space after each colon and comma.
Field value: {"value": 14, "unit": "V"}
